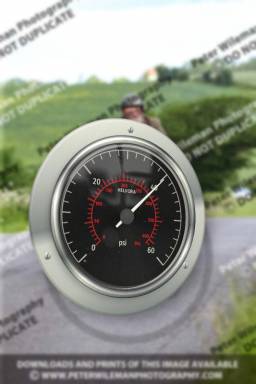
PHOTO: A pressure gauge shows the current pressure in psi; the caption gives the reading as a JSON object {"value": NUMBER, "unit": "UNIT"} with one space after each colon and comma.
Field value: {"value": 40, "unit": "psi"}
